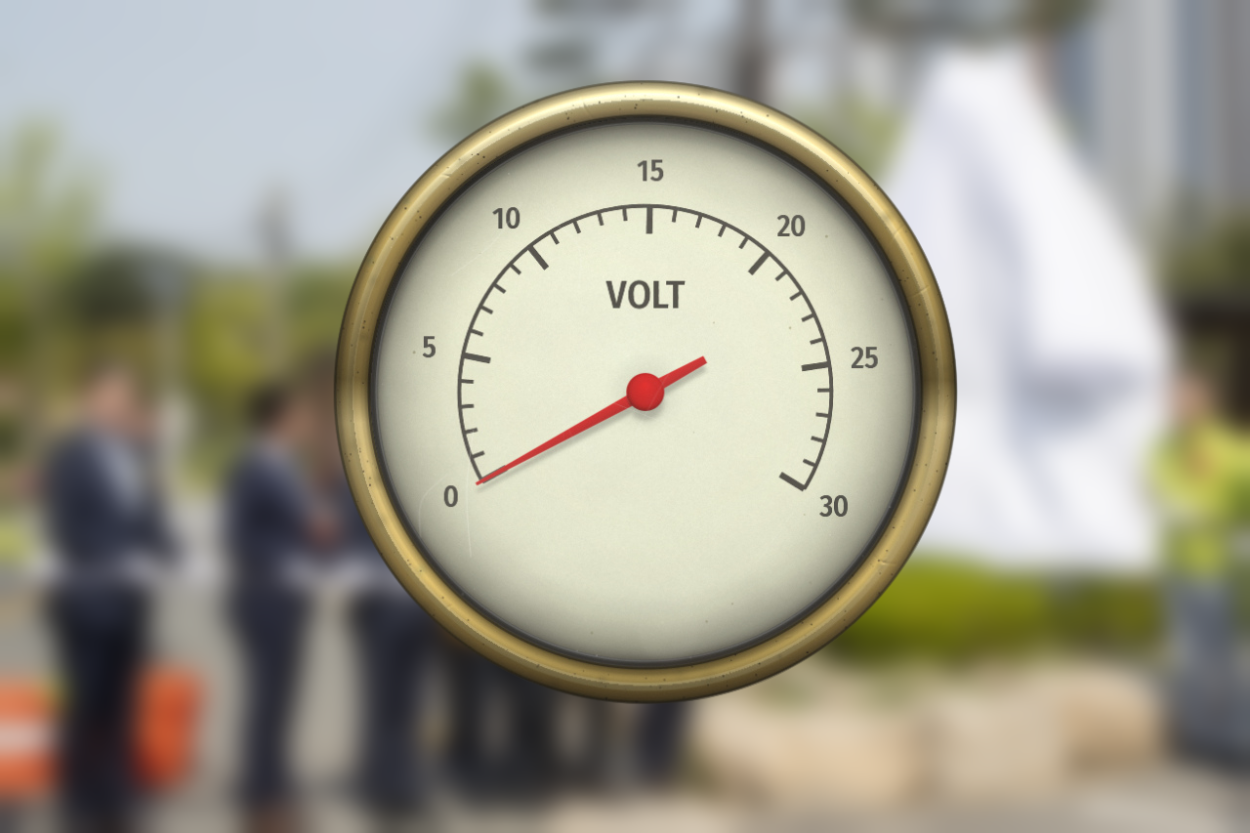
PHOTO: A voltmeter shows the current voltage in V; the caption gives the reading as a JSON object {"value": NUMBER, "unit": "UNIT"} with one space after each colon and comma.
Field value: {"value": 0, "unit": "V"}
